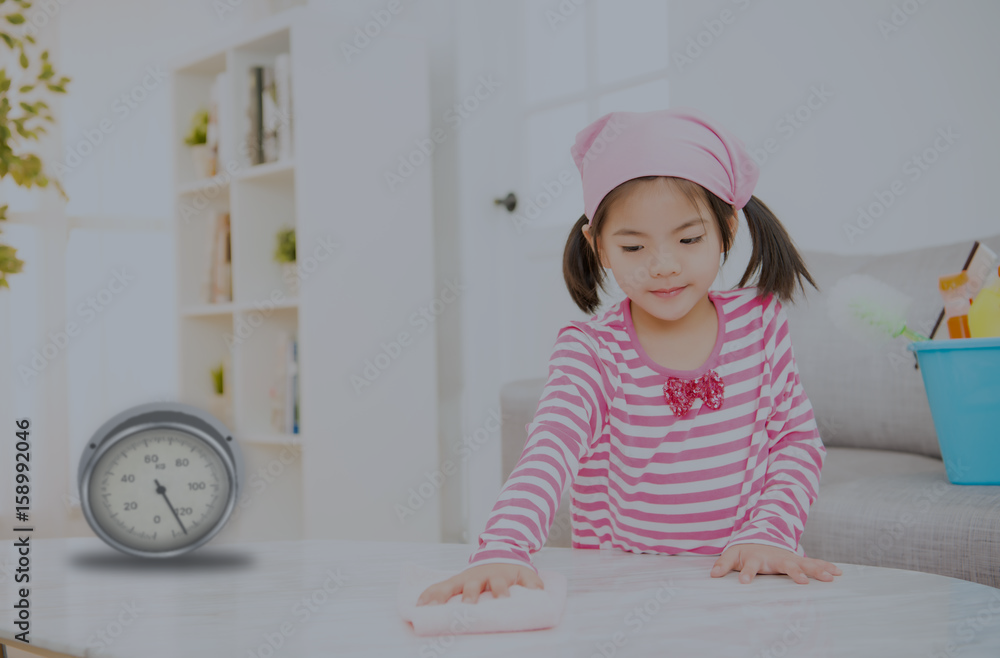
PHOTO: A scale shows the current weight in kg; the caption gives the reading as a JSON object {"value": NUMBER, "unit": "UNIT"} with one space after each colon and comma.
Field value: {"value": 125, "unit": "kg"}
